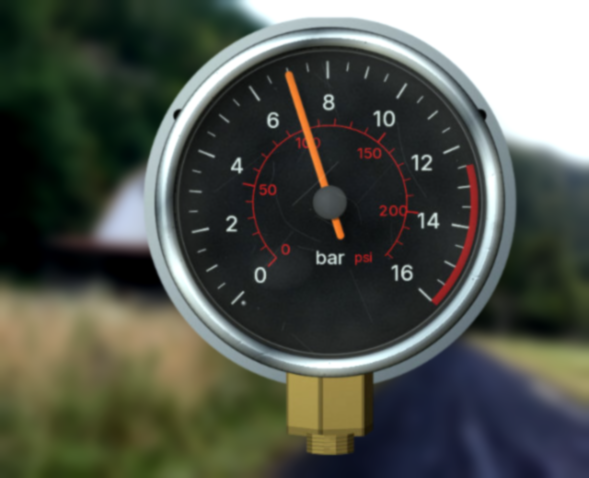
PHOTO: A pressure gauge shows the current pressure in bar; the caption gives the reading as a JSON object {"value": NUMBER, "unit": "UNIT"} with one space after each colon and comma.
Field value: {"value": 7, "unit": "bar"}
